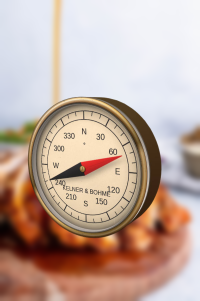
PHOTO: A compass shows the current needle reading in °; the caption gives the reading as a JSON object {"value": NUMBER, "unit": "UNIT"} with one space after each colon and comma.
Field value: {"value": 70, "unit": "°"}
